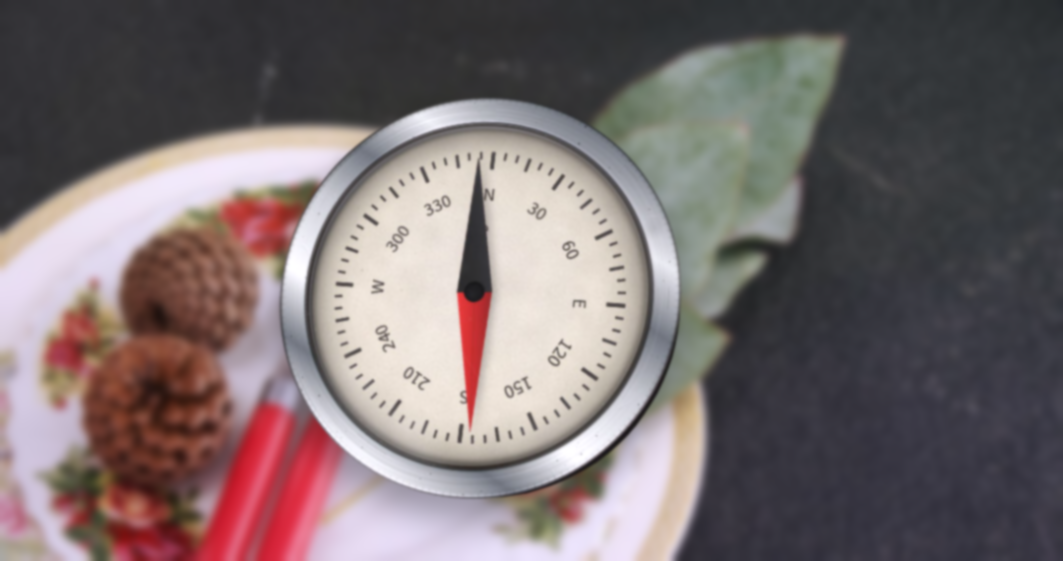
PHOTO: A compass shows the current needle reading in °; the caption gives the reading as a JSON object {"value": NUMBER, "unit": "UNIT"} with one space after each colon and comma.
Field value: {"value": 175, "unit": "°"}
